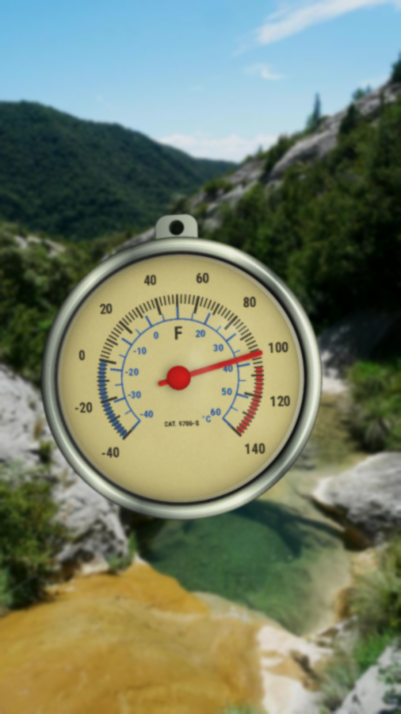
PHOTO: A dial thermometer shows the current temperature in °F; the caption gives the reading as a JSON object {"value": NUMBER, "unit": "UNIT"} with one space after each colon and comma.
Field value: {"value": 100, "unit": "°F"}
